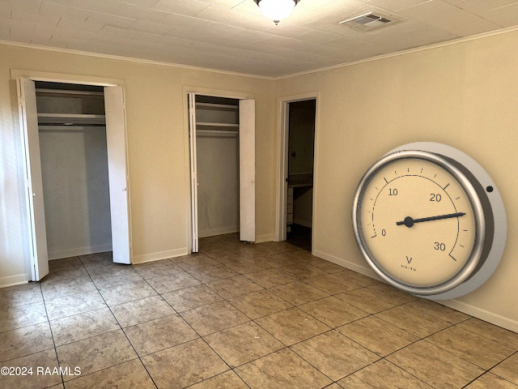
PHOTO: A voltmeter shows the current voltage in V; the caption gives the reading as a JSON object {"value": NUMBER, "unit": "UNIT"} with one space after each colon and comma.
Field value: {"value": 24, "unit": "V"}
